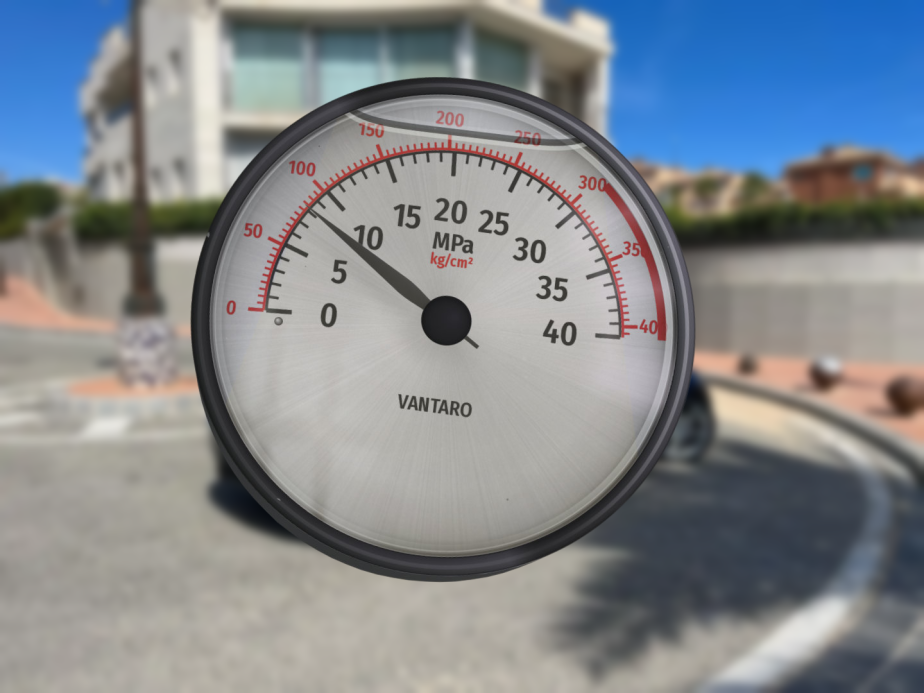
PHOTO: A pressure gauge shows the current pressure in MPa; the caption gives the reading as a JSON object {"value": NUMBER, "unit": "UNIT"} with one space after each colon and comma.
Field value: {"value": 8, "unit": "MPa"}
